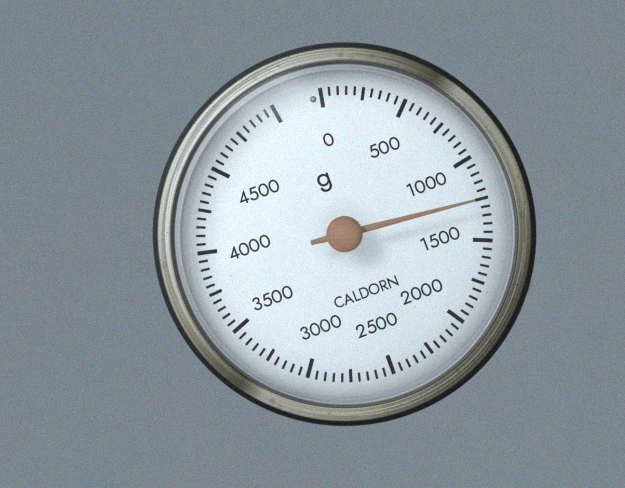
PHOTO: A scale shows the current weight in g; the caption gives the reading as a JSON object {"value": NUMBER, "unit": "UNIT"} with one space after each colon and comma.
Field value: {"value": 1250, "unit": "g"}
